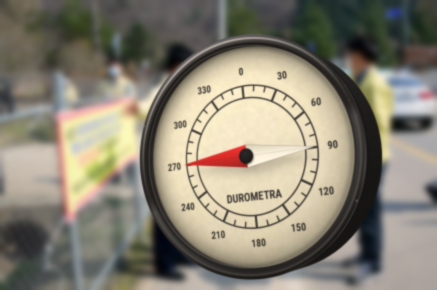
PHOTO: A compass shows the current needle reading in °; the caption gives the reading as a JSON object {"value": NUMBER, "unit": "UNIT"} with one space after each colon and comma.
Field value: {"value": 270, "unit": "°"}
